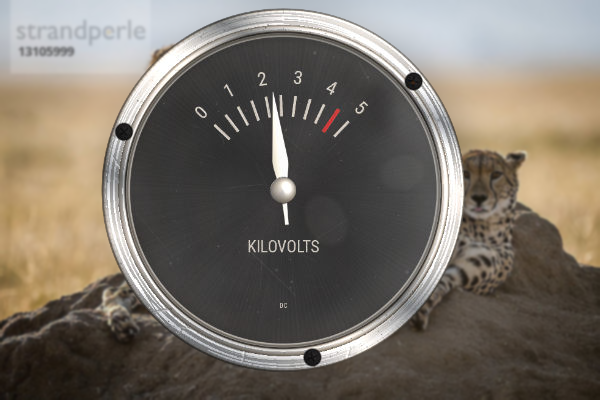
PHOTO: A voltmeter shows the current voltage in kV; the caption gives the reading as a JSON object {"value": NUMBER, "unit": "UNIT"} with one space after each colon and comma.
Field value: {"value": 2.25, "unit": "kV"}
